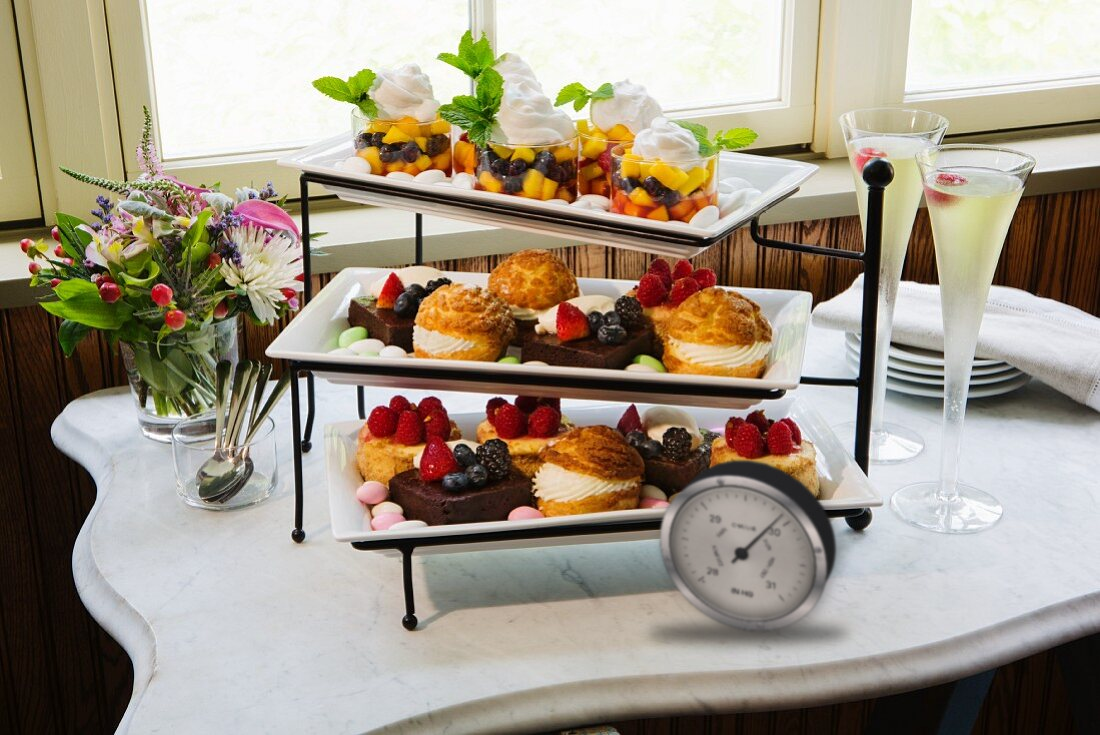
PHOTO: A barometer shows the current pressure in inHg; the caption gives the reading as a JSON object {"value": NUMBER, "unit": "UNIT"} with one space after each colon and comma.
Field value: {"value": 29.9, "unit": "inHg"}
